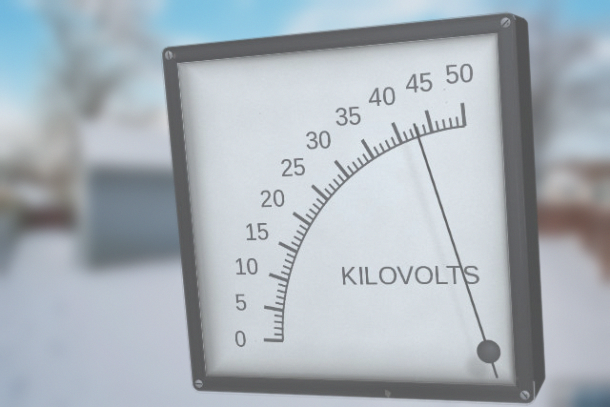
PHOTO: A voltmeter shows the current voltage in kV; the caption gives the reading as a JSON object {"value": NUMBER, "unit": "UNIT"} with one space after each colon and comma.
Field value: {"value": 43, "unit": "kV"}
